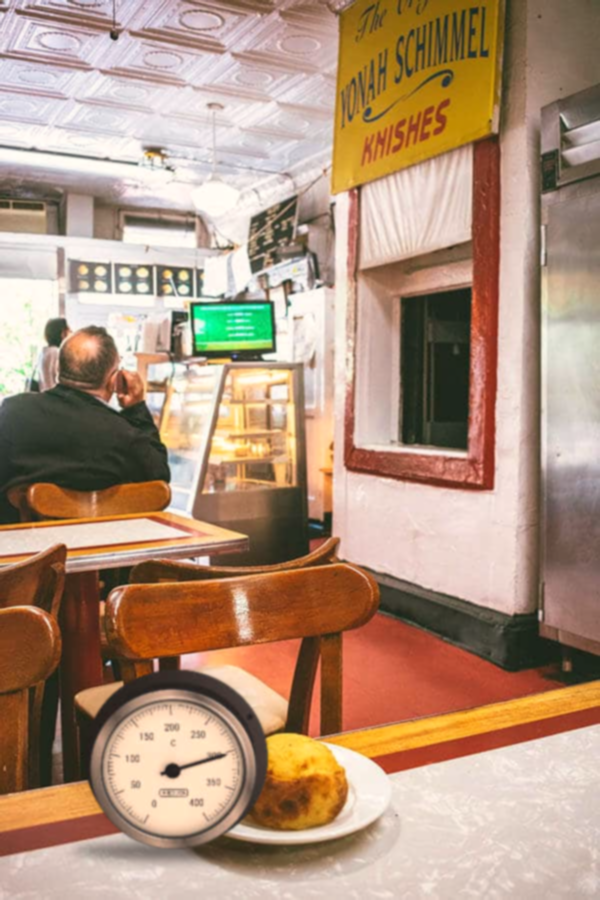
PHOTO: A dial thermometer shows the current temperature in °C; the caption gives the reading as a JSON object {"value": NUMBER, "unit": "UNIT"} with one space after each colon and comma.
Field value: {"value": 300, "unit": "°C"}
